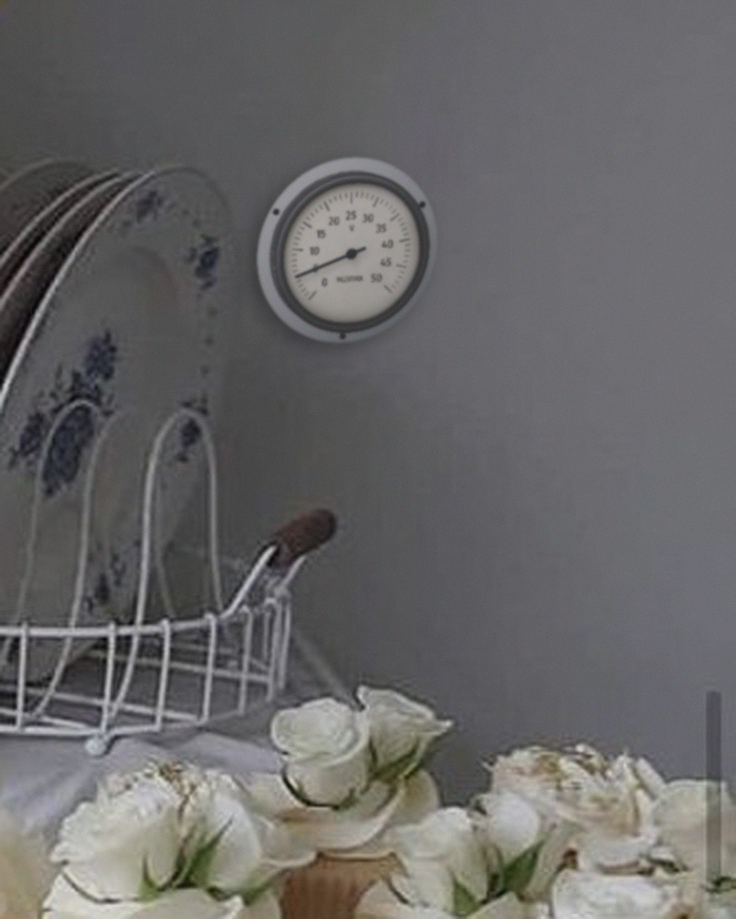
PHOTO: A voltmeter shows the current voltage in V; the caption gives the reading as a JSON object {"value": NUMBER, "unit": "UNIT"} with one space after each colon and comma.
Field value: {"value": 5, "unit": "V"}
